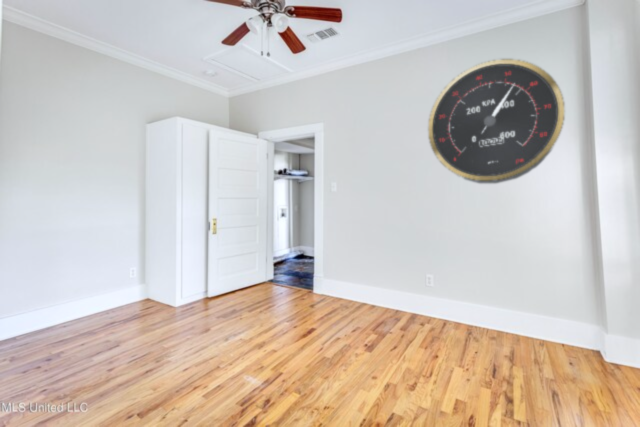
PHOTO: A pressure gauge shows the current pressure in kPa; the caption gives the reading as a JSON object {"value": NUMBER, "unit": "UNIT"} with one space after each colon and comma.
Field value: {"value": 375, "unit": "kPa"}
